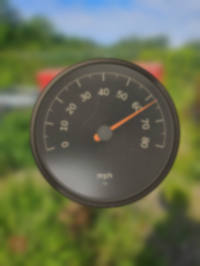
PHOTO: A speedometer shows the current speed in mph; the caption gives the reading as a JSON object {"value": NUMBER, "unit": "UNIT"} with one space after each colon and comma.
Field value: {"value": 62.5, "unit": "mph"}
